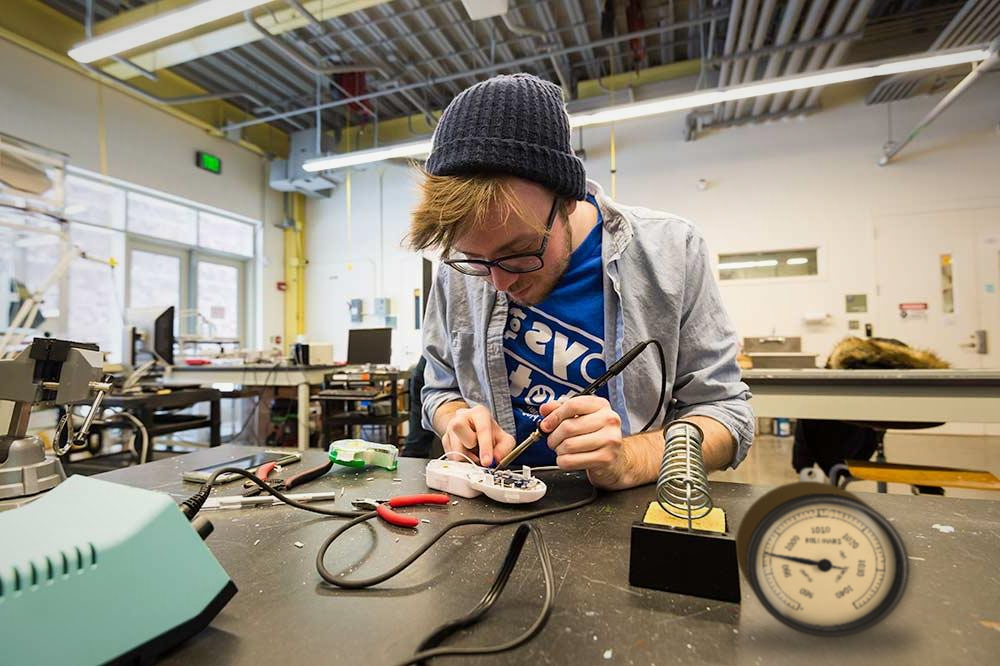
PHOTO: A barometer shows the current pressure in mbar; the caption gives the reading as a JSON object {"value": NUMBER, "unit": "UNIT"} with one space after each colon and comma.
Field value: {"value": 995, "unit": "mbar"}
